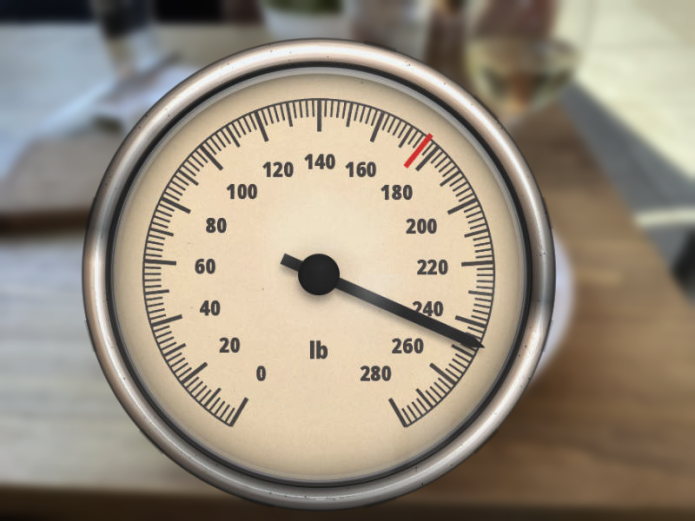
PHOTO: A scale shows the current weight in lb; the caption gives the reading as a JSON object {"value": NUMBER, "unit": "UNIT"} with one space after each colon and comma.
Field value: {"value": 246, "unit": "lb"}
